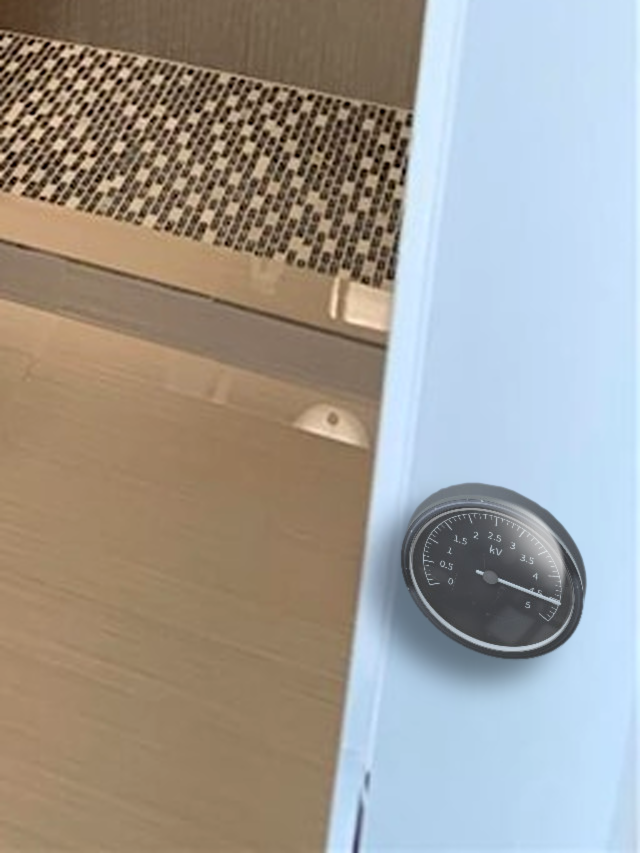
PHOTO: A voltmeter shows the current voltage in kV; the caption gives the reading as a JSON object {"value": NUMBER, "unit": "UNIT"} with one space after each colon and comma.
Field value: {"value": 4.5, "unit": "kV"}
